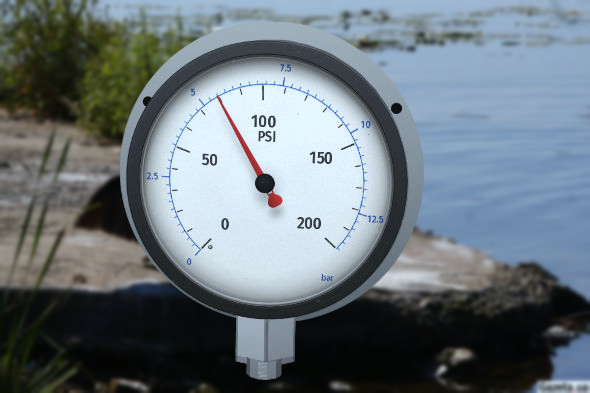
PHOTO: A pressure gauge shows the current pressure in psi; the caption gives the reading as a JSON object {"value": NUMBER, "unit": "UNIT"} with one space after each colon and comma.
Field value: {"value": 80, "unit": "psi"}
